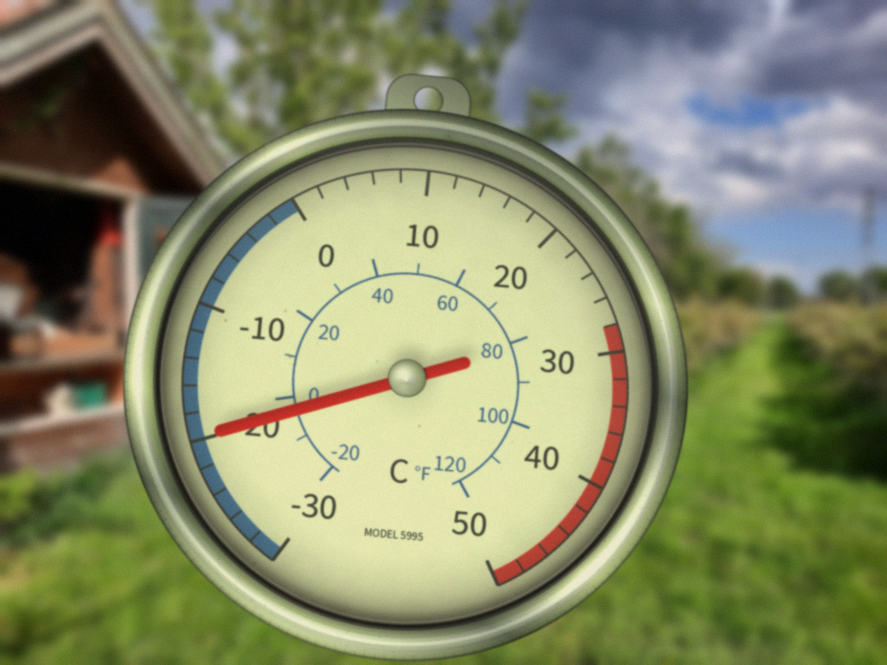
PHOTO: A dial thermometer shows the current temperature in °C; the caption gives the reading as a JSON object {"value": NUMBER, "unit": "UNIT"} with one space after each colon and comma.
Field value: {"value": -20, "unit": "°C"}
